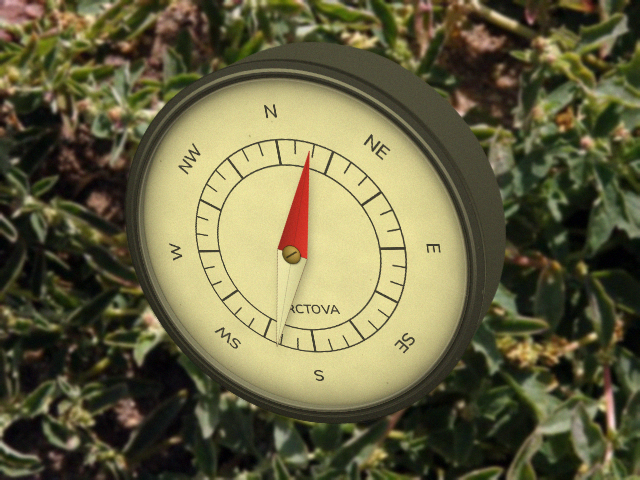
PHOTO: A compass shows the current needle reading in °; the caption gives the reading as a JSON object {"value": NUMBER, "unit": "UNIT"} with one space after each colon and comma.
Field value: {"value": 20, "unit": "°"}
